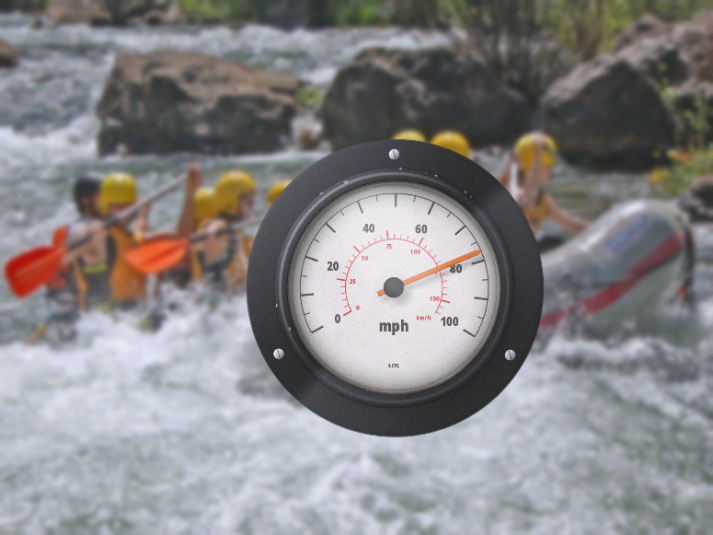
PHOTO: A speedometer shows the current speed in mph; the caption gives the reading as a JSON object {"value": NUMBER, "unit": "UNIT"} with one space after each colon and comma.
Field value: {"value": 77.5, "unit": "mph"}
